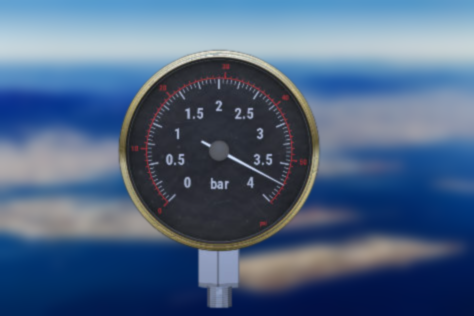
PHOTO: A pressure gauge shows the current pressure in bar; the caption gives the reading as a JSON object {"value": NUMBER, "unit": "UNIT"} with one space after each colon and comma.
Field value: {"value": 3.75, "unit": "bar"}
